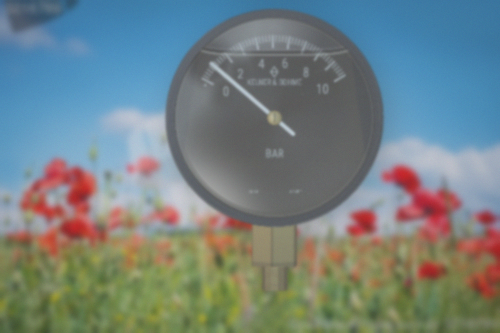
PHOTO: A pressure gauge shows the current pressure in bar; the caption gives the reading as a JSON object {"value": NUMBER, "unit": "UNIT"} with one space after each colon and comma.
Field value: {"value": 1, "unit": "bar"}
